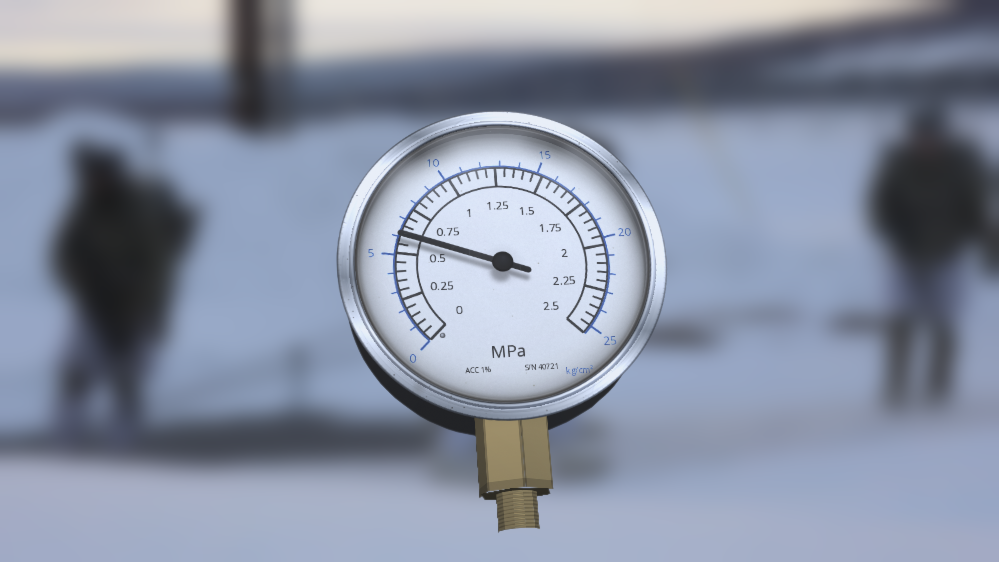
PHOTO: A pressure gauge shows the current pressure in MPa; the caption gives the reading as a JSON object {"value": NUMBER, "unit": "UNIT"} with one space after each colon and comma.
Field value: {"value": 0.6, "unit": "MPa"}
